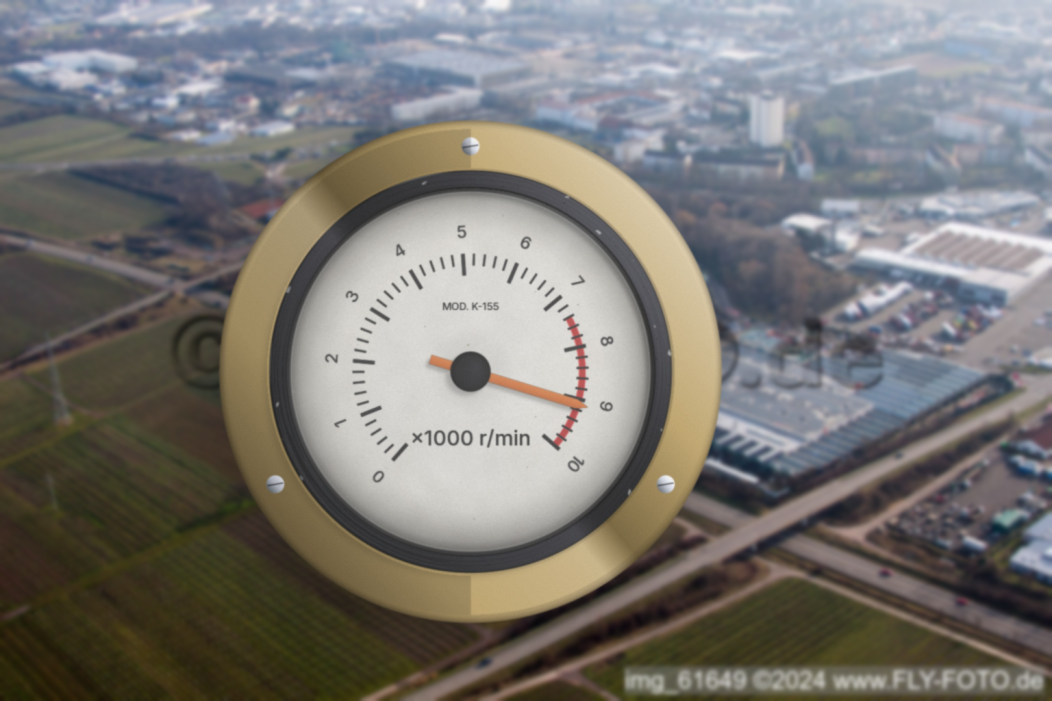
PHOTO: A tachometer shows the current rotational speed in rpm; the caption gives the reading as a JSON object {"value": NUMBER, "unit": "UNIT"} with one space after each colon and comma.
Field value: {"value": 9100, "unit": "rpm"}
